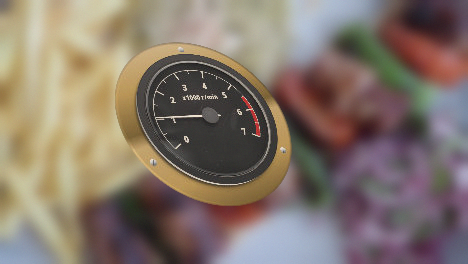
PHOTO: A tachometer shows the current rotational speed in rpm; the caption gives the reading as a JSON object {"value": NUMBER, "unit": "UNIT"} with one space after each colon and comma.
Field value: {"value": 1000, "unit": "rpm"}
